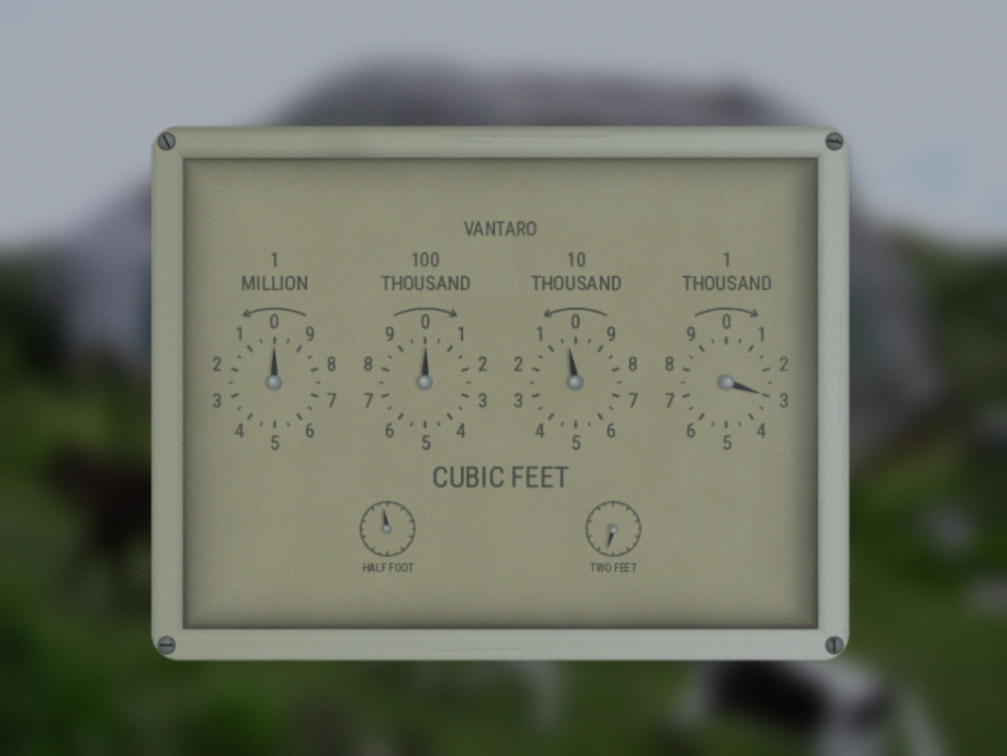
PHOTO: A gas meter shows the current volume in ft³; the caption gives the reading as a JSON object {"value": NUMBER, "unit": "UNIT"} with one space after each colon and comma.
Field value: {"value": 300, "unit": "ft³"}
